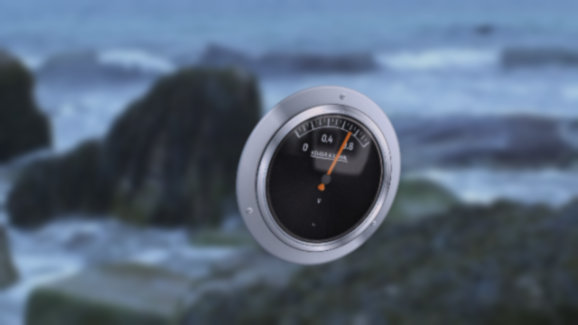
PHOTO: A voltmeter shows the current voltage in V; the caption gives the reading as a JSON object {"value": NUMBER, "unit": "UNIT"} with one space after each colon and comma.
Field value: {"value": 0.7, "unit": "V"}
